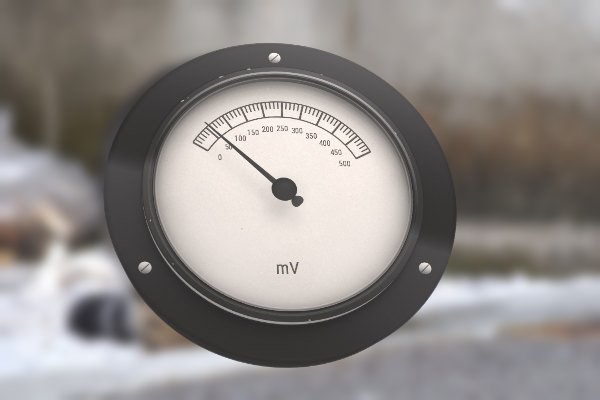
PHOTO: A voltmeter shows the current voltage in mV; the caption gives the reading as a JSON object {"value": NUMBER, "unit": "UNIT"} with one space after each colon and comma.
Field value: {"value": 50, "unit": "mV"}
